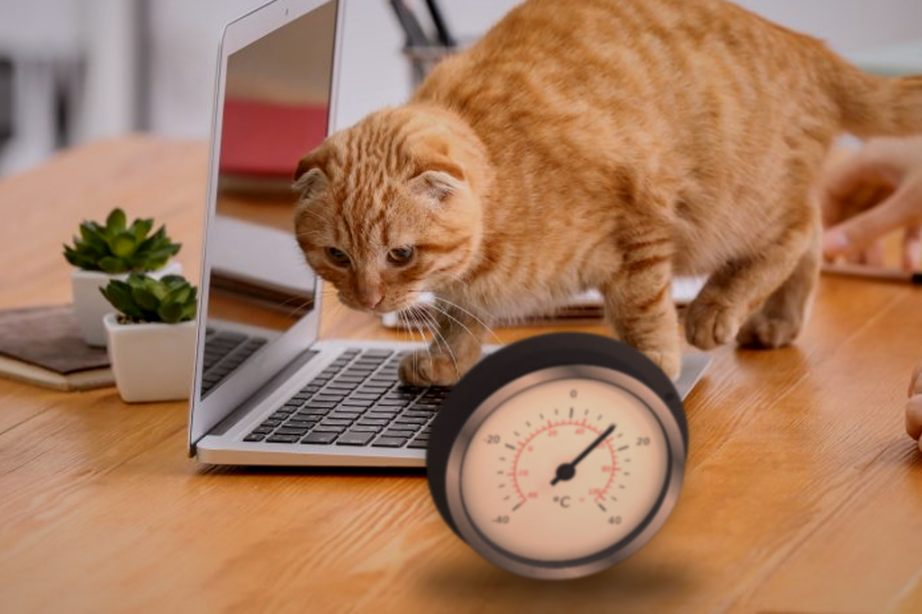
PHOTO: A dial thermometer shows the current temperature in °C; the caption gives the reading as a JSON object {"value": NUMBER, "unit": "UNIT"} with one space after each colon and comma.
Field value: {"value": 12, "unit": "°C"}
